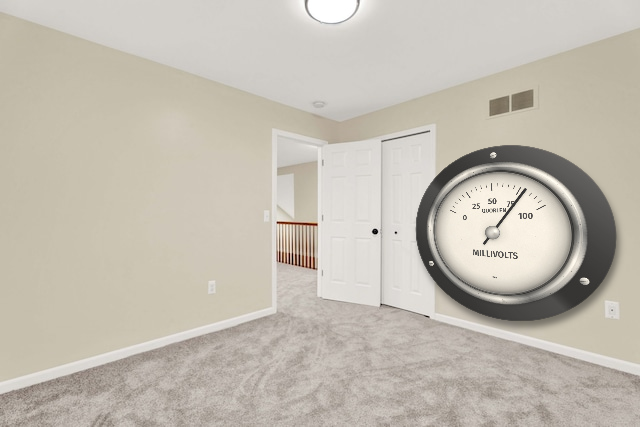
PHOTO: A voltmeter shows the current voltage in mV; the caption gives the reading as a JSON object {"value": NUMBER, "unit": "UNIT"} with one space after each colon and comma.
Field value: {"value": 80, "unit": "mV"}
